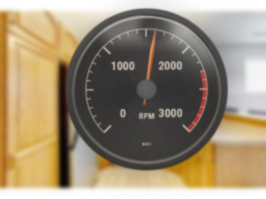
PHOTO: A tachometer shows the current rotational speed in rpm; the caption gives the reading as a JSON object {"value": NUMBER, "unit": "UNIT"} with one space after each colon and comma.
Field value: {"value": 1600, "unit": "rpm"}
